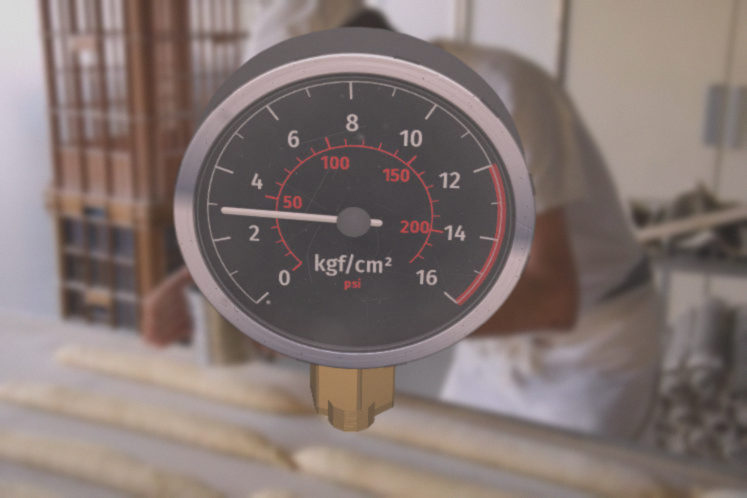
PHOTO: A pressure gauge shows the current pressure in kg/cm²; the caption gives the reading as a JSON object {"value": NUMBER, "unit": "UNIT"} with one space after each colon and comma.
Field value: {"value": 3, "unit": "kg/cm²"}
